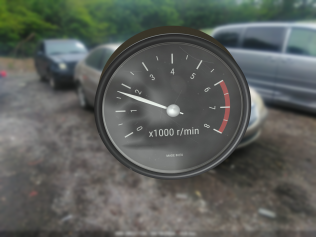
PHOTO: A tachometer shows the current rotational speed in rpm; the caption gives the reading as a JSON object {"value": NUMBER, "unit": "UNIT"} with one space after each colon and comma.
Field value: {"value": 1750, "unit": "rpm"}
